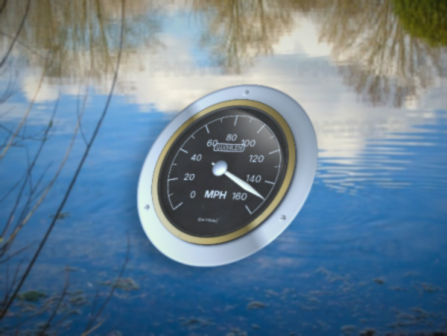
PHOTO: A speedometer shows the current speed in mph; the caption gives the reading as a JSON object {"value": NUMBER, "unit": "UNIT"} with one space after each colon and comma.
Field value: {"value": 150, "unit": "mph"}
